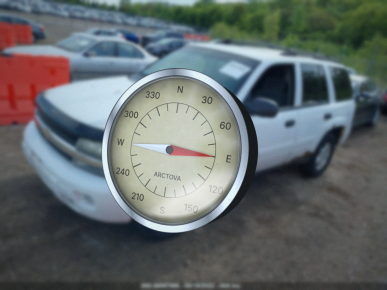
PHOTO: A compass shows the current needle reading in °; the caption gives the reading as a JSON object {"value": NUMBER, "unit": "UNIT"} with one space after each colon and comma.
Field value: {"value": 90, "unit": "°"}
